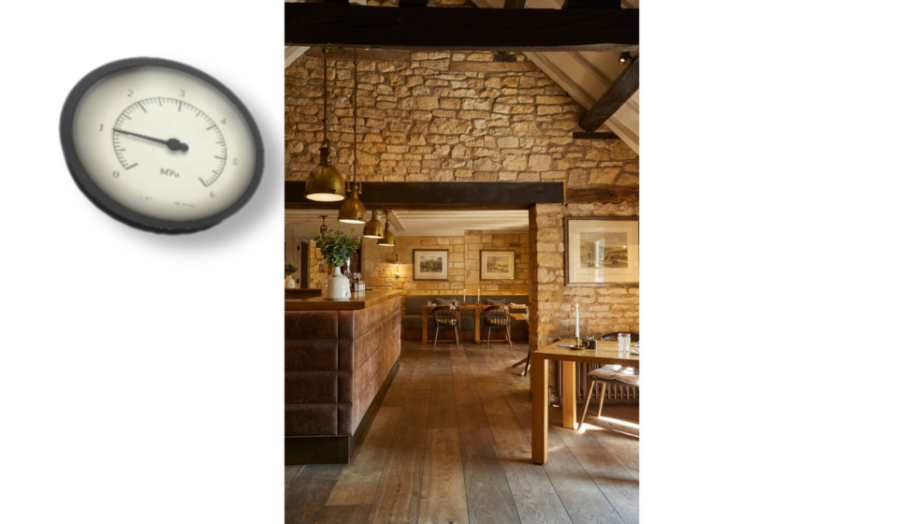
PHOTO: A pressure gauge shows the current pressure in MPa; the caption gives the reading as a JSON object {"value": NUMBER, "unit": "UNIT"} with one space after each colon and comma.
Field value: {"value": 1, "unit": "MPa"}
